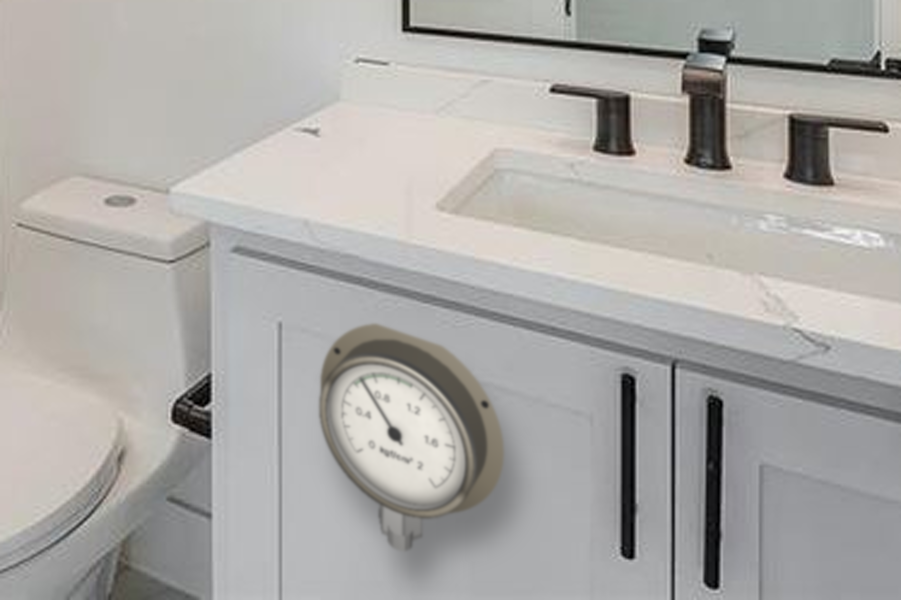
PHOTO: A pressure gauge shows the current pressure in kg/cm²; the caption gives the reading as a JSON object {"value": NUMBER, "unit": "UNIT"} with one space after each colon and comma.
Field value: {"value": 0.7, "unit": "kg/cm²"}
